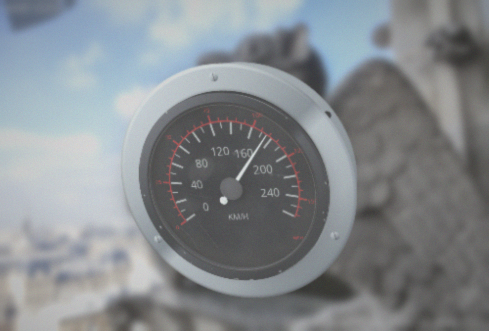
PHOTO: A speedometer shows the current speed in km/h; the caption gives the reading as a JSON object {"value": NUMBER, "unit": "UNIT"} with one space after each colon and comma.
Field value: {"value": 175, "unit": "km/h"}
